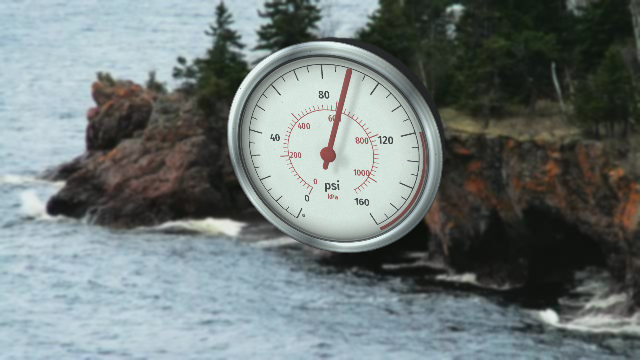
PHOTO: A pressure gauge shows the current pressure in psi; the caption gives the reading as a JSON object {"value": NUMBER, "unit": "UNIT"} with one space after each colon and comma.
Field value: {"value": 90, "unit": "psi"}
